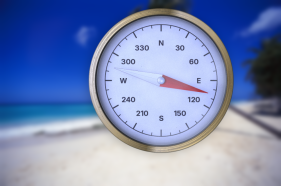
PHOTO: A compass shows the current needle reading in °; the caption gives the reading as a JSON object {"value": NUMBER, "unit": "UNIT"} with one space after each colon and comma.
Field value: {"value": 105, "unit": "°"}
